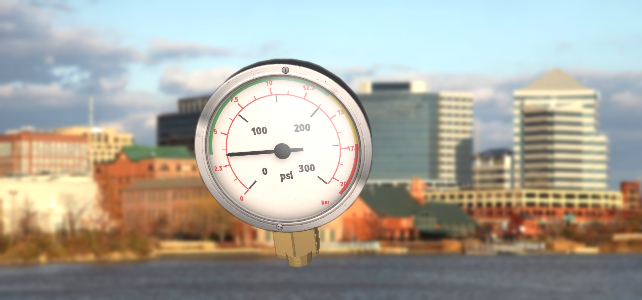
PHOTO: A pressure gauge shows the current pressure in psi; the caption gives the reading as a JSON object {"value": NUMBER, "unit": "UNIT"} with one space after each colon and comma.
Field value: {"value": 50, "unit": "psi"}
